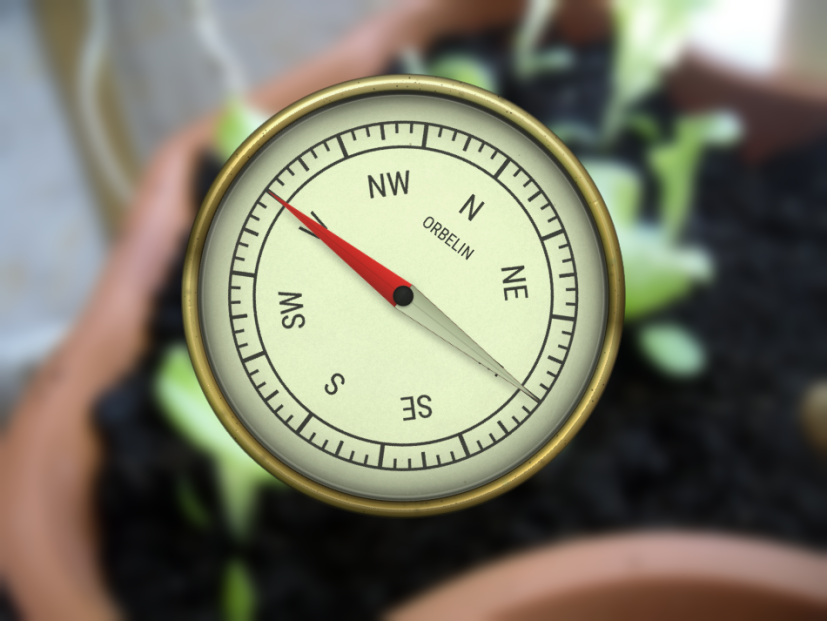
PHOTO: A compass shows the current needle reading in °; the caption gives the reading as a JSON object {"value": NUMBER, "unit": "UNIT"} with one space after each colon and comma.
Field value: {"value": 270, "unit": "°"}
